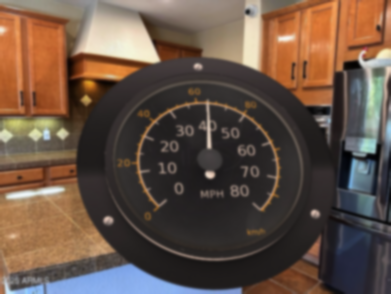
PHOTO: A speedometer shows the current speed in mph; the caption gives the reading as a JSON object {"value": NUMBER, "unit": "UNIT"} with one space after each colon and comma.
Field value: {"value": 40, "unit": "mph"}
